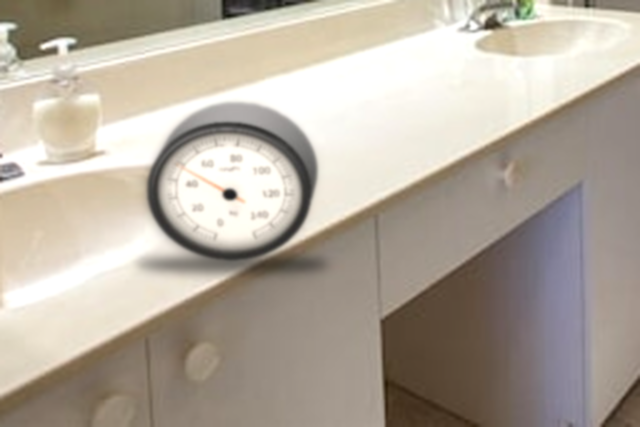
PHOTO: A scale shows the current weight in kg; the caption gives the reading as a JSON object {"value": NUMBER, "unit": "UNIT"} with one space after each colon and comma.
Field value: {"value": 50, "unit": "kg"}
